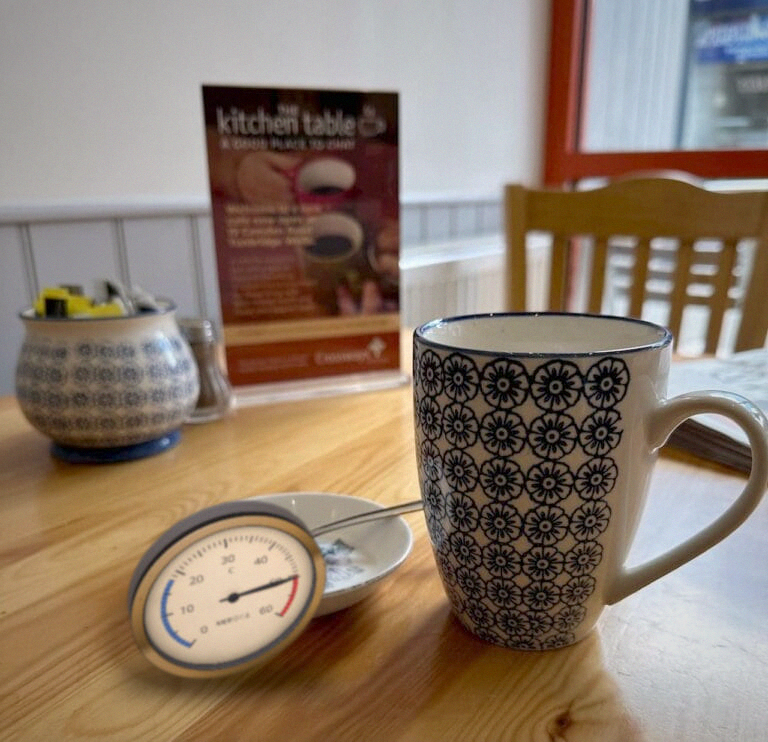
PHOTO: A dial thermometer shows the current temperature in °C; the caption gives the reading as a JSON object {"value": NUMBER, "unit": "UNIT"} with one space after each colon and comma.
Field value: {"value": 50, "unit": "°C"}
